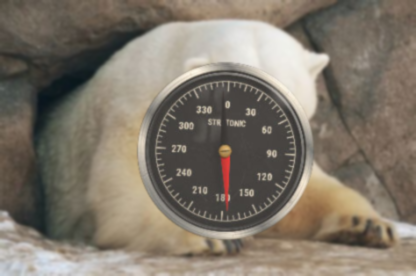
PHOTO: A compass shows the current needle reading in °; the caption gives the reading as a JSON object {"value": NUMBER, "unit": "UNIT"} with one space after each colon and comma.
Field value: {"value": 175, "unit": "°"}
